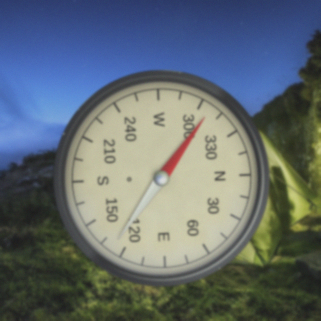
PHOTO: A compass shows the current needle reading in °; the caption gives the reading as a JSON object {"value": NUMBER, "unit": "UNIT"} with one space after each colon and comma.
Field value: {"value": 307.5, "unit": "°"}
